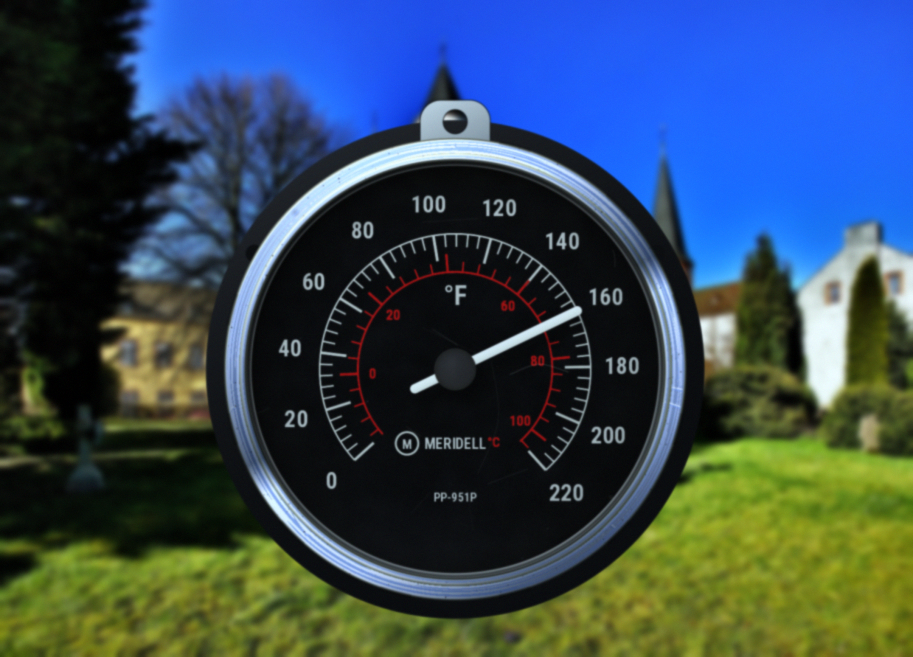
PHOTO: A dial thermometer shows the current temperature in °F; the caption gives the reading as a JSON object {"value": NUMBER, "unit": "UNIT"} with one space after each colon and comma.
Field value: {"value": 160, "unit": "°F"}
